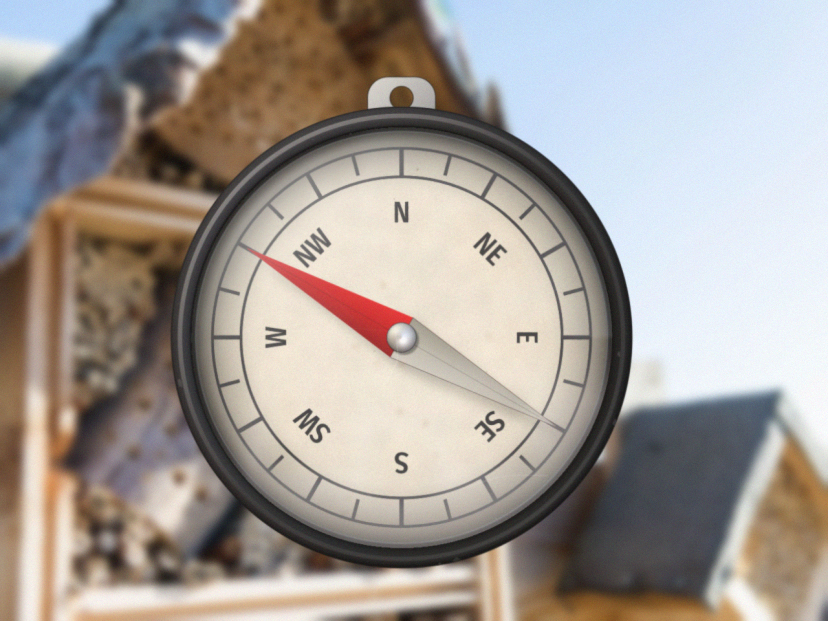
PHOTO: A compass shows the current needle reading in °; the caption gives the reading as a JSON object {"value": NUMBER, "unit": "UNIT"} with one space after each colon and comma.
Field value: {"value": 300, "unit": "°"}
